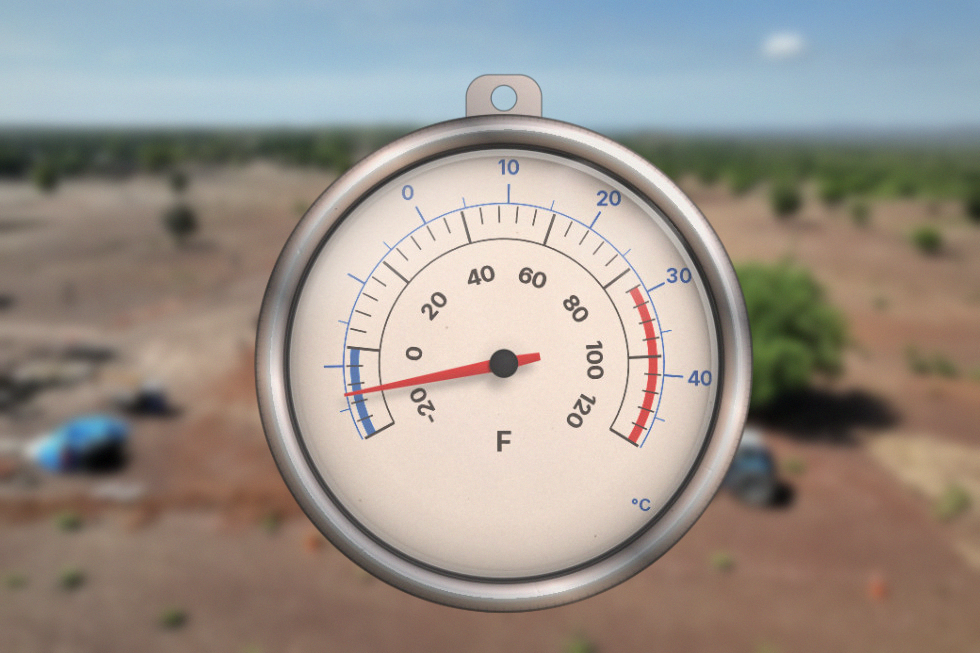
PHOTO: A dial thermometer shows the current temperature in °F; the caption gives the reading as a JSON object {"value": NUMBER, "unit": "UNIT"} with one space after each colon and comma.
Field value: {"value": -10, "unit": "°F"}
